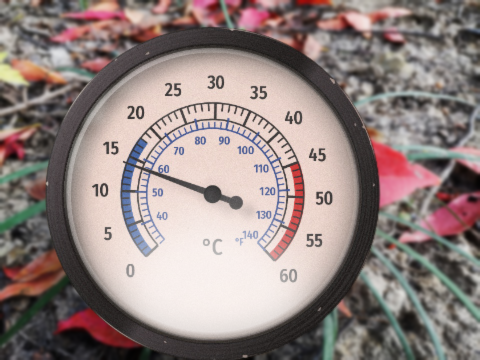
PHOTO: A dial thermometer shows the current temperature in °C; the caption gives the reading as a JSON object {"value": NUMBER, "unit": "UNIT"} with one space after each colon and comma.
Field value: {"value": 14, "unit": "°C"}
